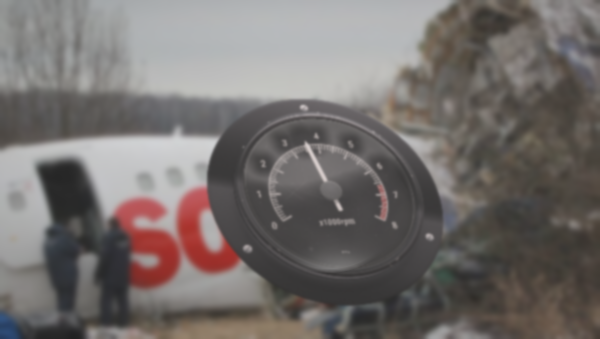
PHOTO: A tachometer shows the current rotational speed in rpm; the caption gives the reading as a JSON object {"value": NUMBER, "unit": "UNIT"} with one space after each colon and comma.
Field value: {"value": 3500, "unit": "rpm"}
